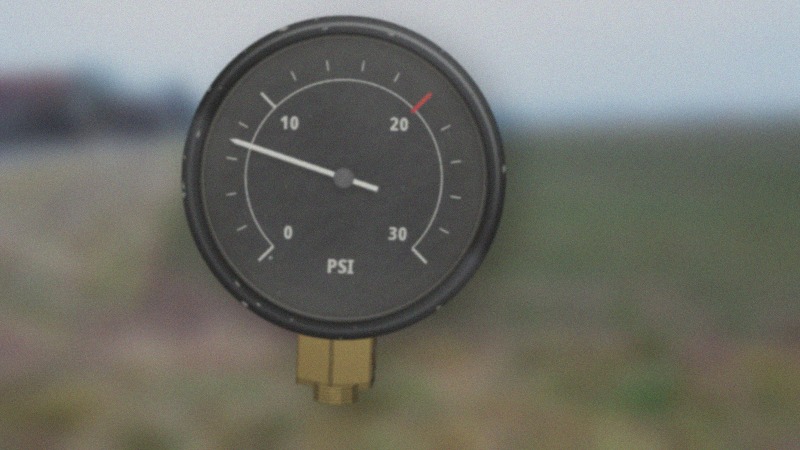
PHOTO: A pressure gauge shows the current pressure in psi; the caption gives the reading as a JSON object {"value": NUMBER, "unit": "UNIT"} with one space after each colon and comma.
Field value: {"value": 7, "unit": "psi"}
